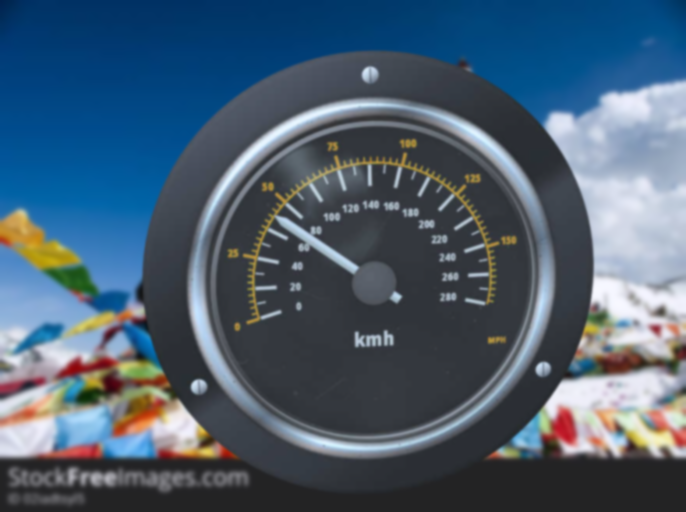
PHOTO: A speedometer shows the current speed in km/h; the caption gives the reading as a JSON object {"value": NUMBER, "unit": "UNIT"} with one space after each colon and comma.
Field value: {"value": 70, "unit": "km/h"}
